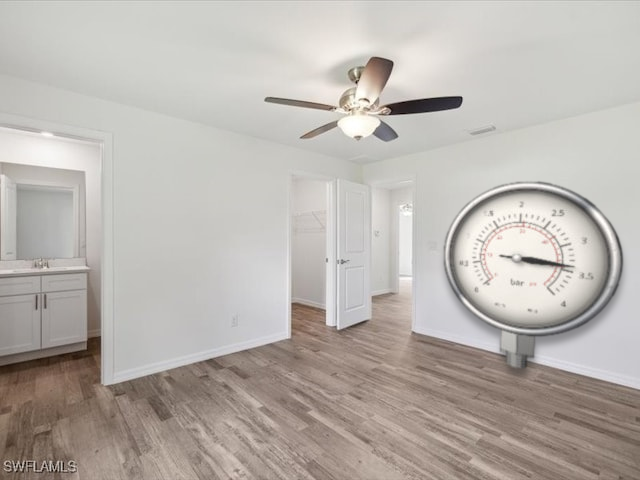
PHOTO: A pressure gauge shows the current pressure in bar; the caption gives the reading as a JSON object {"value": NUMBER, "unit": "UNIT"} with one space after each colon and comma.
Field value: {"value": 3.4, "unit": "bar"}
